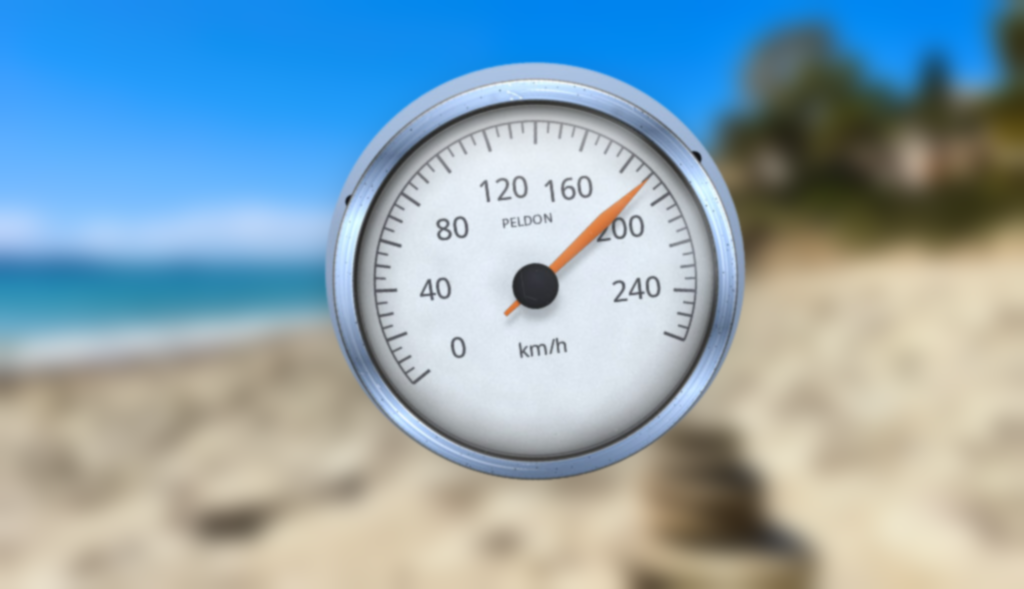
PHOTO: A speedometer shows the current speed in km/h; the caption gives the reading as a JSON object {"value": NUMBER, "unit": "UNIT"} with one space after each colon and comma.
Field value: {"value": 190, "unit": "km/h"}
